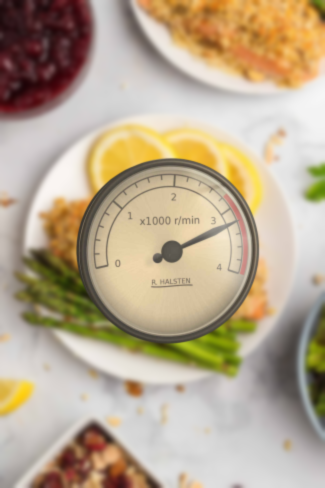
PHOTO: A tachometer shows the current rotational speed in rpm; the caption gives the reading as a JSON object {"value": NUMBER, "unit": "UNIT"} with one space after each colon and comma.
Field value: {"value": 3200, "unit": "rpm"}
